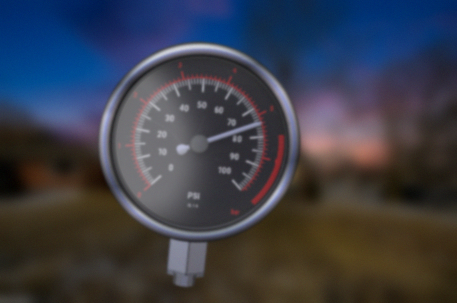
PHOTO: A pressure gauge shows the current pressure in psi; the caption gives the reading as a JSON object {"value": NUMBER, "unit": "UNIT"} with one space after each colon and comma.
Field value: {"value": 75, "unit": "psi"}
